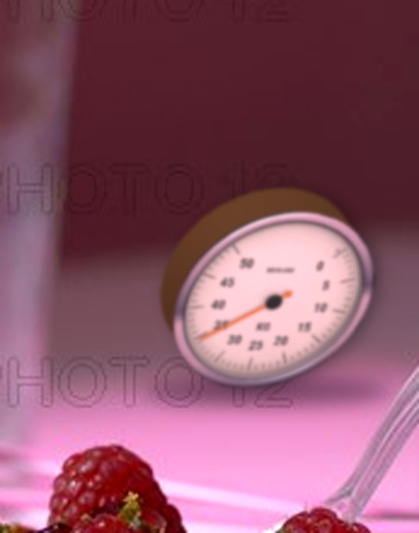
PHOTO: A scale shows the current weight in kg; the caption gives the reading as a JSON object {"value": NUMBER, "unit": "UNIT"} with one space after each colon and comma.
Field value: {"value": 35, "unit": "kg"}
